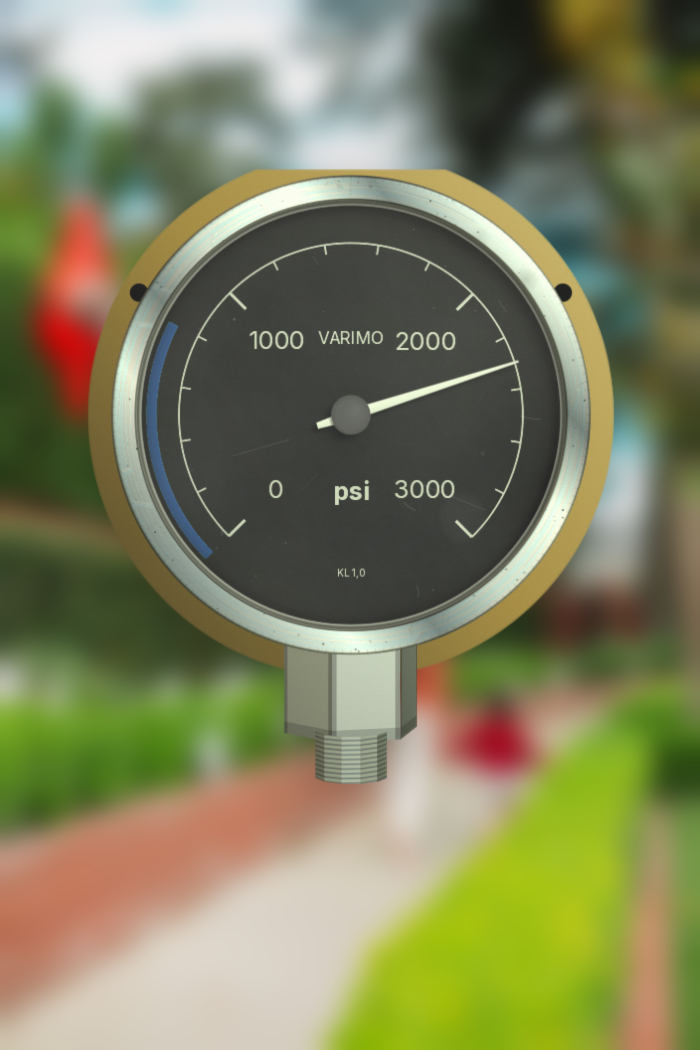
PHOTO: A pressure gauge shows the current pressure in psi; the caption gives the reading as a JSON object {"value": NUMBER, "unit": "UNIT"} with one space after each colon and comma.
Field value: {"value": 2300, "unit": "psi"}
